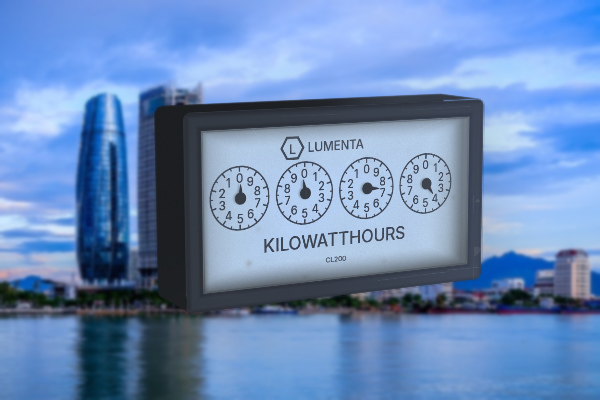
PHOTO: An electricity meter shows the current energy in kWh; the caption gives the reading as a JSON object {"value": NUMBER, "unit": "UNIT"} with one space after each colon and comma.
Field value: {"value": 9974, "unit": "kWh"}
